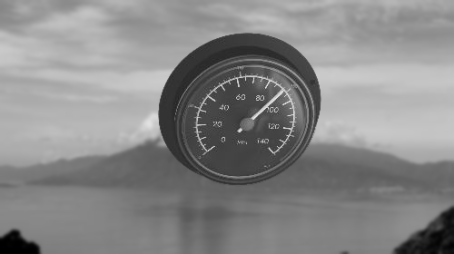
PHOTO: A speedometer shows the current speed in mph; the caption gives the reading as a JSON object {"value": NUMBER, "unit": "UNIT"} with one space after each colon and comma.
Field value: {"value": 90, "unit": "mph"}
